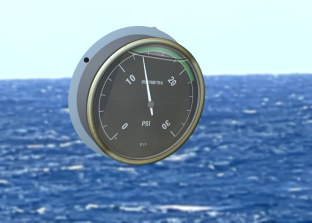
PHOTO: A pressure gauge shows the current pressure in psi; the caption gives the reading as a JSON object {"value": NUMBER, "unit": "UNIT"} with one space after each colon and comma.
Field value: {"value": 13, "unit": "psi"}
